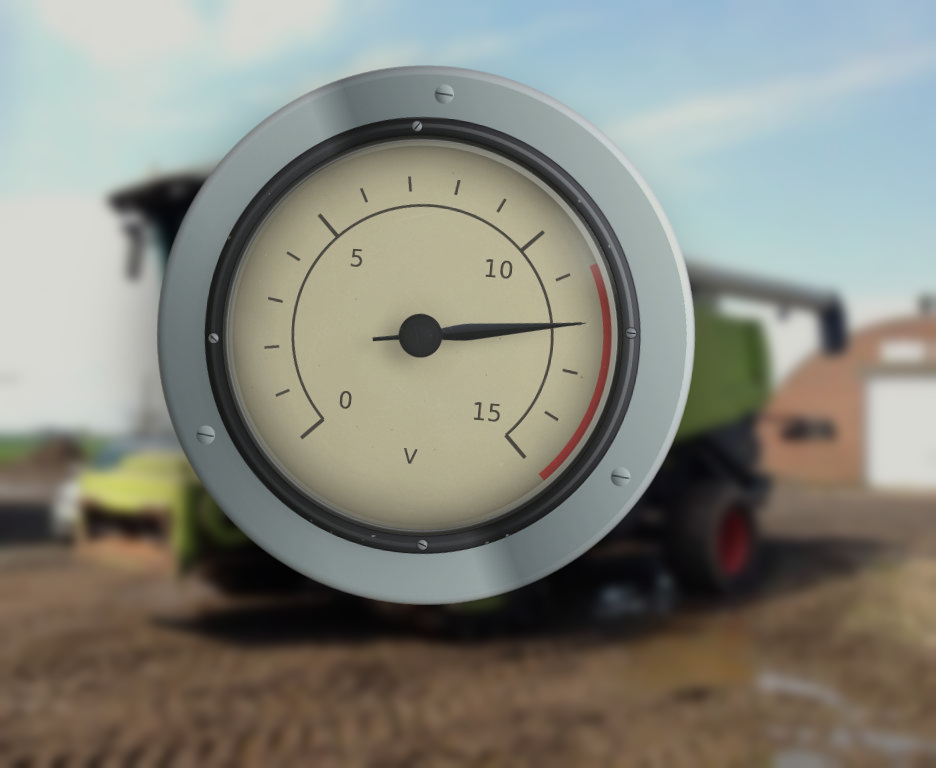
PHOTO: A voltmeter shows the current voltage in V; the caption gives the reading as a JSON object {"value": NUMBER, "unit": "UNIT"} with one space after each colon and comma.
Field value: {"value": 12, "unit": "V"}
